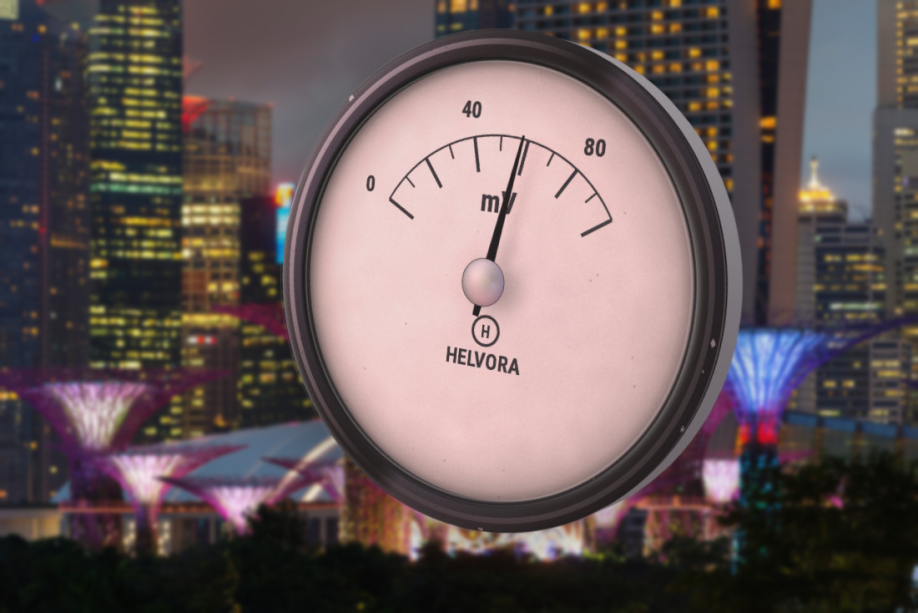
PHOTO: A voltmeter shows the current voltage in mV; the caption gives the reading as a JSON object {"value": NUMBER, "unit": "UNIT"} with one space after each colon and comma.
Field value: {"value": 60, "unit": "mV"}
